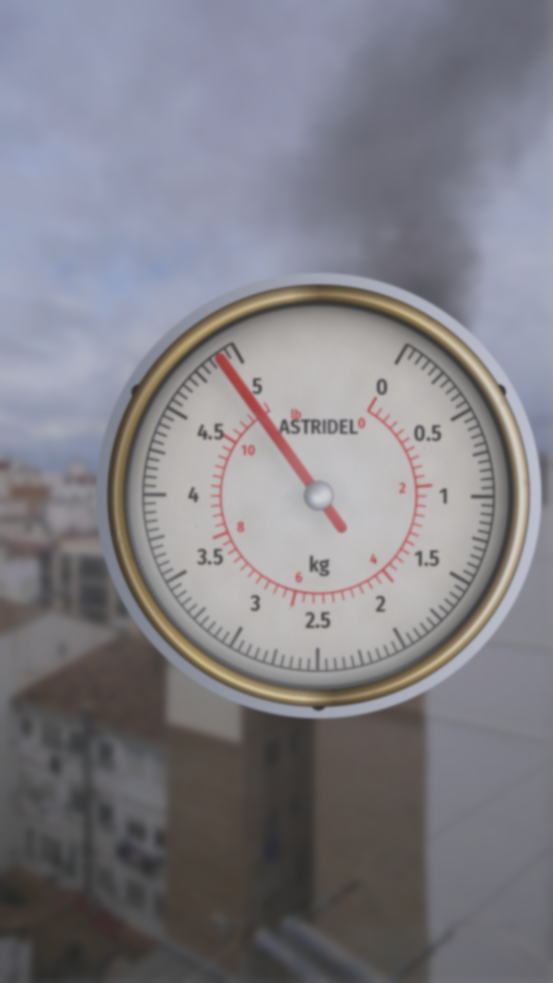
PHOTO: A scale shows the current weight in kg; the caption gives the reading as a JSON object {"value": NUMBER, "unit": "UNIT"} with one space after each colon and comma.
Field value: {"value": 4.9, "unit": "kg"}
